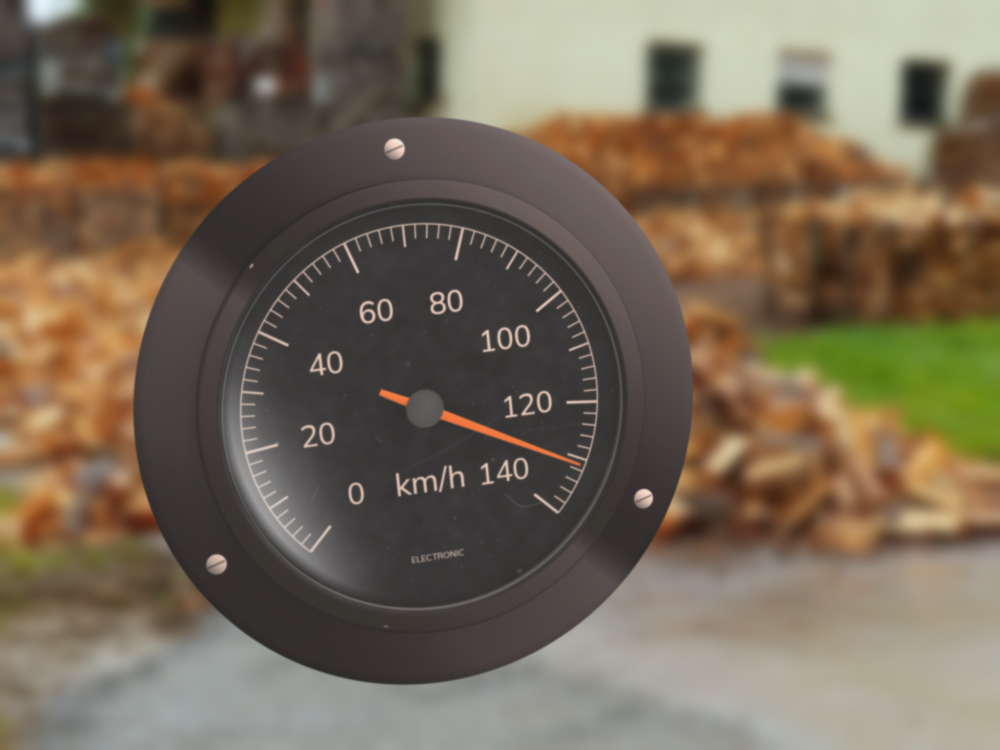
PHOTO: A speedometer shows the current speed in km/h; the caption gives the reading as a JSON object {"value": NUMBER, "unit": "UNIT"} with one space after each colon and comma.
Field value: {"value": 131, "unit": "km/h"}
